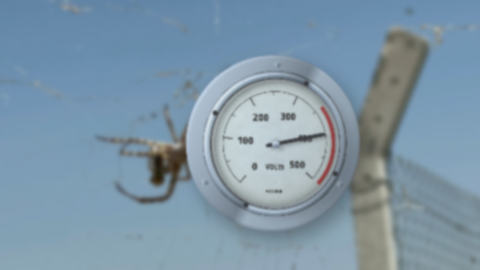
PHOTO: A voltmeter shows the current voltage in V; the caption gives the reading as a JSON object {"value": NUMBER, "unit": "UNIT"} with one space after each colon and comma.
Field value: {"value": 400, "unit": "V"}
